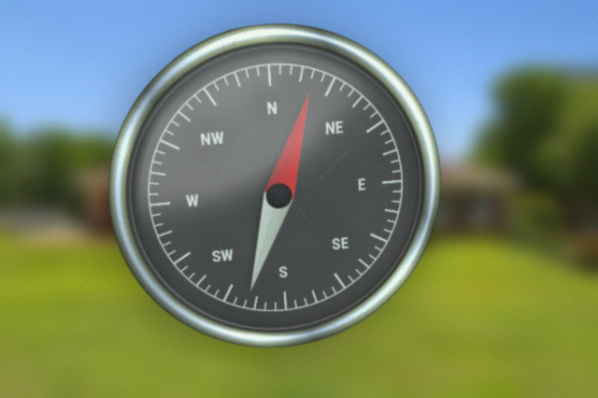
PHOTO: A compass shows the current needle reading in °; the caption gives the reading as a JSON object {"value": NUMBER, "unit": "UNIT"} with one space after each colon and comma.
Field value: {"value": 20, "unit": "°"}
